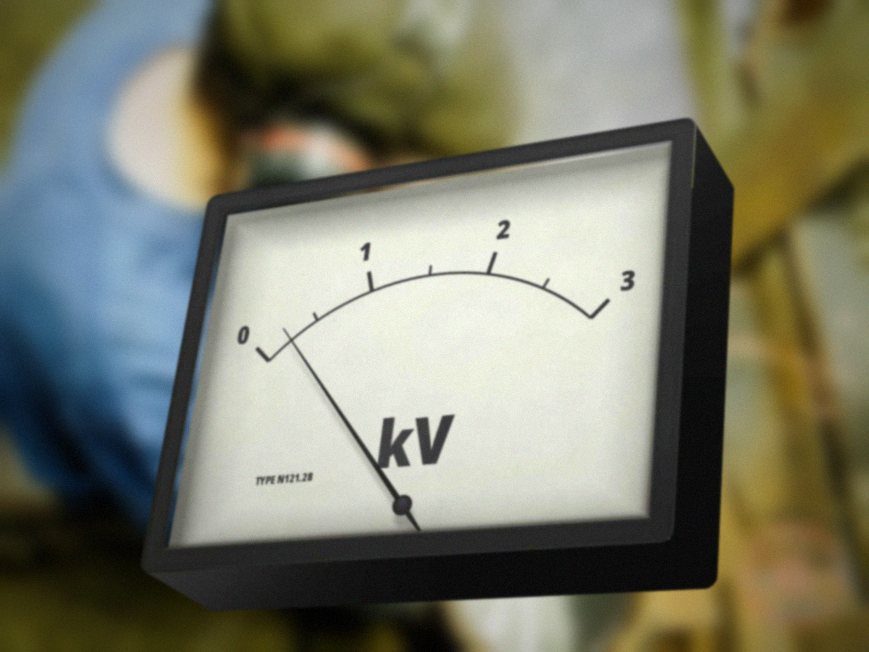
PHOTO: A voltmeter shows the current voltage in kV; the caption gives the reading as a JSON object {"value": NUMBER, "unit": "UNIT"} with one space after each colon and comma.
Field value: {"value": 0.25, "unit": "kV"}
